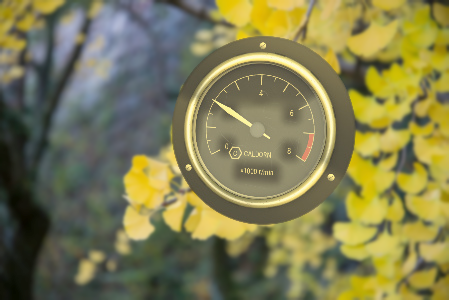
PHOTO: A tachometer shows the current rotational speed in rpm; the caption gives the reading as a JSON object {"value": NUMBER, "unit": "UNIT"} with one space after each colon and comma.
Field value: {"value": 2000, "unit": "rpm"}
